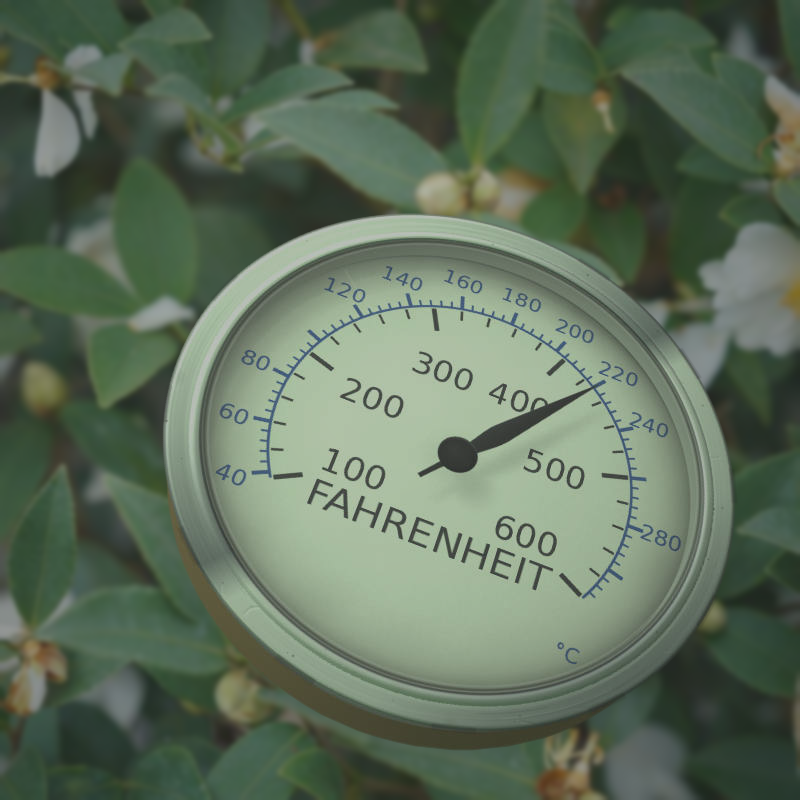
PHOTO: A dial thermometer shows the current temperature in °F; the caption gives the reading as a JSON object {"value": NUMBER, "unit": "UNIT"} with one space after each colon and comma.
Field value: {"value": 430, "unit": "°F"}
